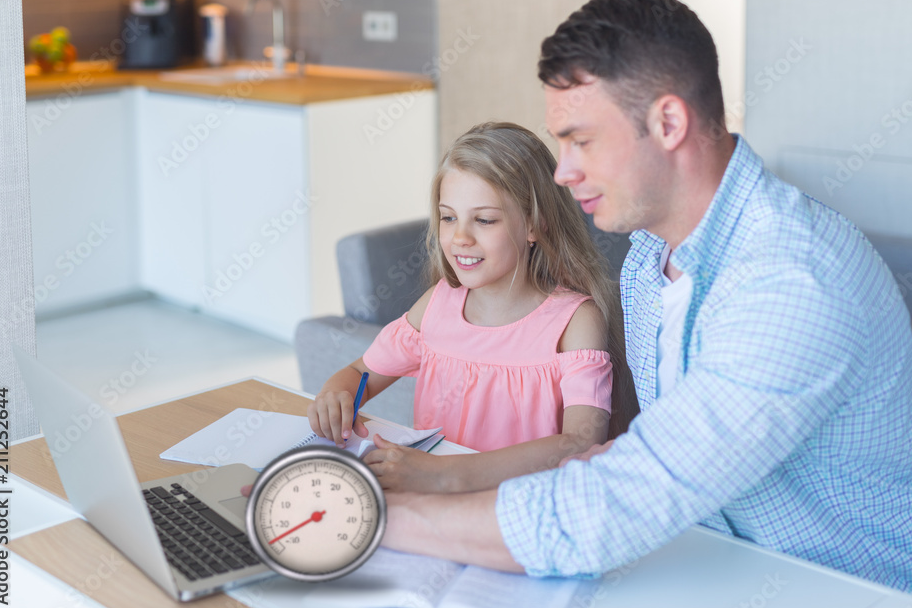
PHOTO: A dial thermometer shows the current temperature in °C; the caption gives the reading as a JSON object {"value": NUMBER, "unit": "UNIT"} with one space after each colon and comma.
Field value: {"value": -25, "unit": "°C"}
